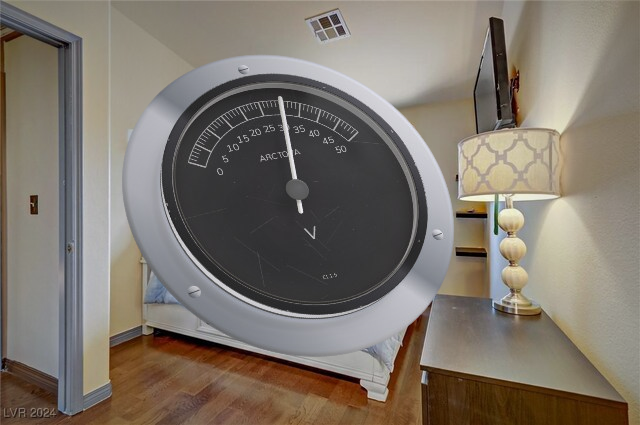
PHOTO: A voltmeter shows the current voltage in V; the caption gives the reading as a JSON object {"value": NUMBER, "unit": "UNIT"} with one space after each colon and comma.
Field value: {"value": 30, "unit": "V"}
